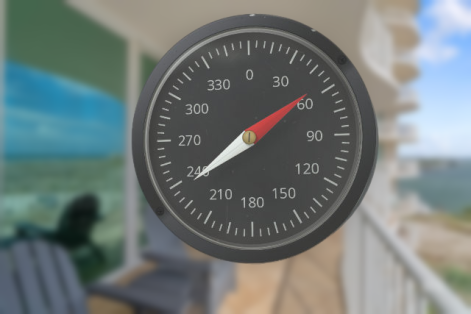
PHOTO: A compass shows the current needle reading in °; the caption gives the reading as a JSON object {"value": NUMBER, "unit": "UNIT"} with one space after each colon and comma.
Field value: {"value": 55, "unit": "°"}
